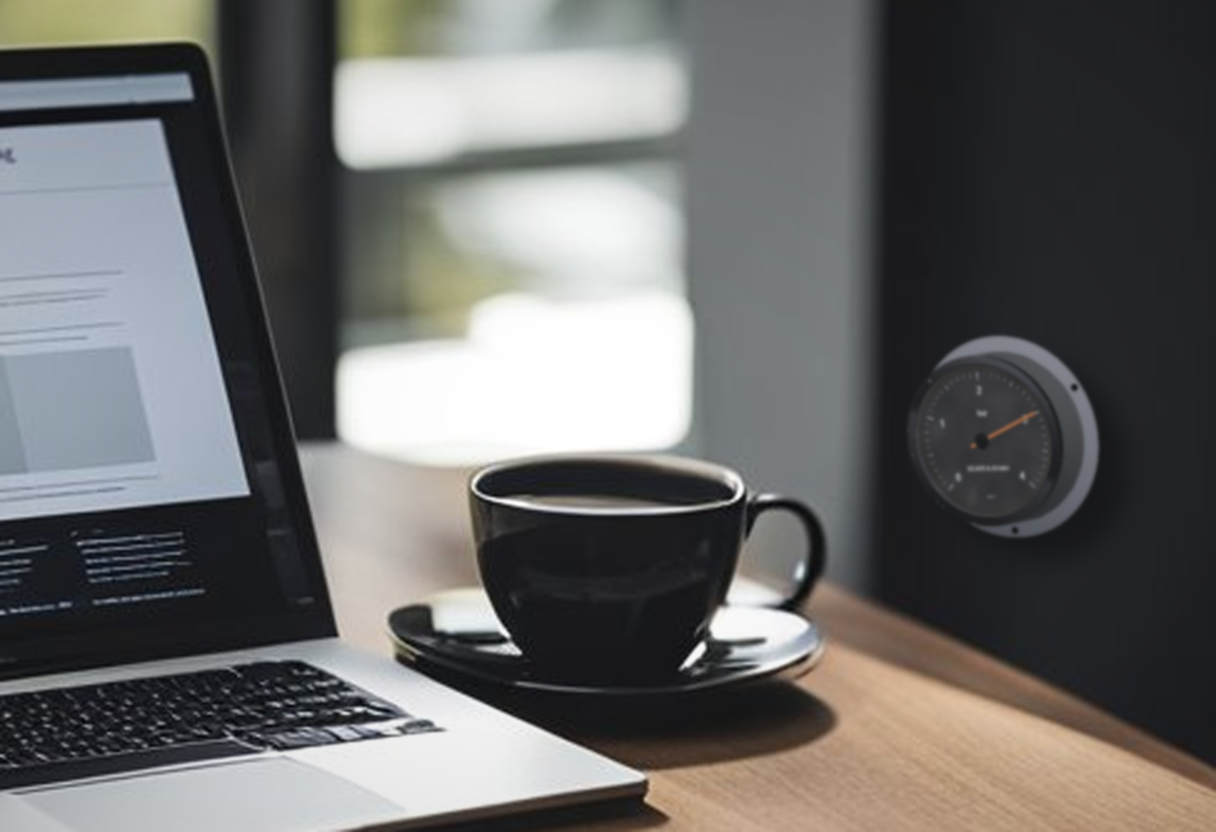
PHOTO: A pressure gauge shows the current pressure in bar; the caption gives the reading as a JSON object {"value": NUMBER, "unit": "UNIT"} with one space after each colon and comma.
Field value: {"value": 3, "unit": "bar"}
